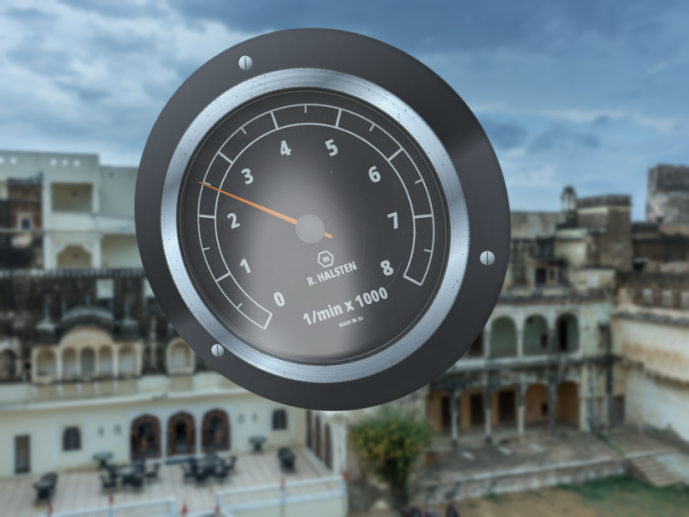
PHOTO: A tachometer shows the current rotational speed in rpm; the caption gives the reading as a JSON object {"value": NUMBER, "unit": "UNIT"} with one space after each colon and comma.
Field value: {"value": 2500, "unit": "rpm"}
